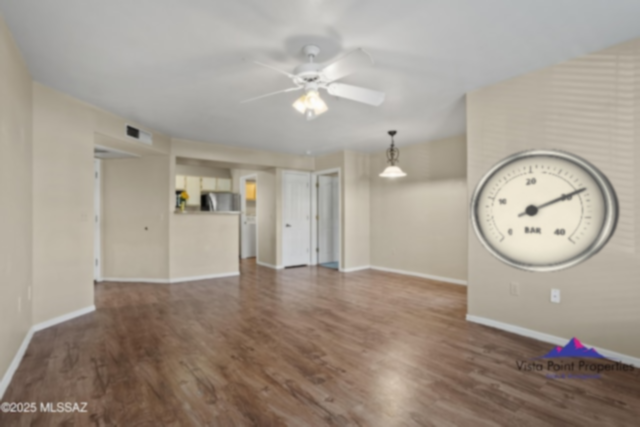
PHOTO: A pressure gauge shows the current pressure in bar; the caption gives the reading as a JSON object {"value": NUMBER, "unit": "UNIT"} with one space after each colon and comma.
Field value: {"value": 30, "unit": "bar"}
